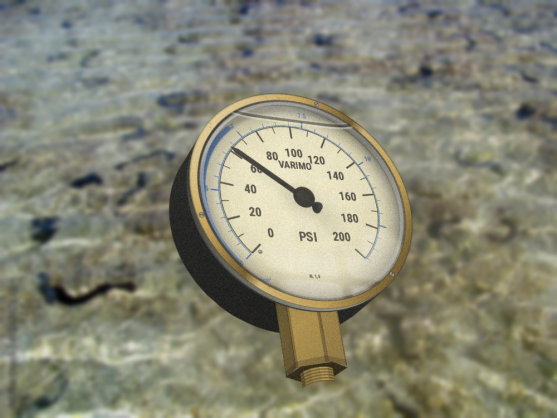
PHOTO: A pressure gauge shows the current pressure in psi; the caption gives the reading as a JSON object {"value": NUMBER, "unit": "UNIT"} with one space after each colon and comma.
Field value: {"value": 60, "unit": "psi"}
